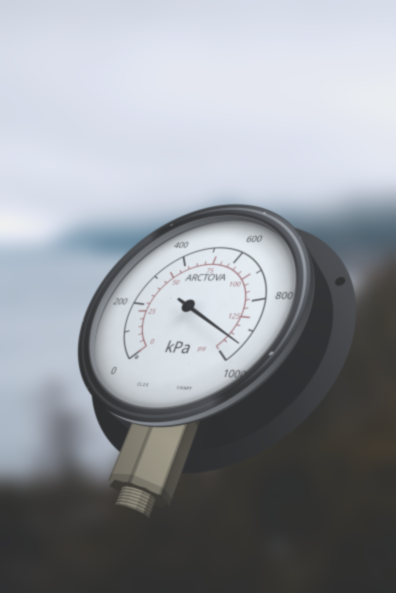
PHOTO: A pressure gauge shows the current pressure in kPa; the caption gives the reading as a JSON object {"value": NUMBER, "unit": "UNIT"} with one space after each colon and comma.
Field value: {"value": 950, "unit": "kPa"}
